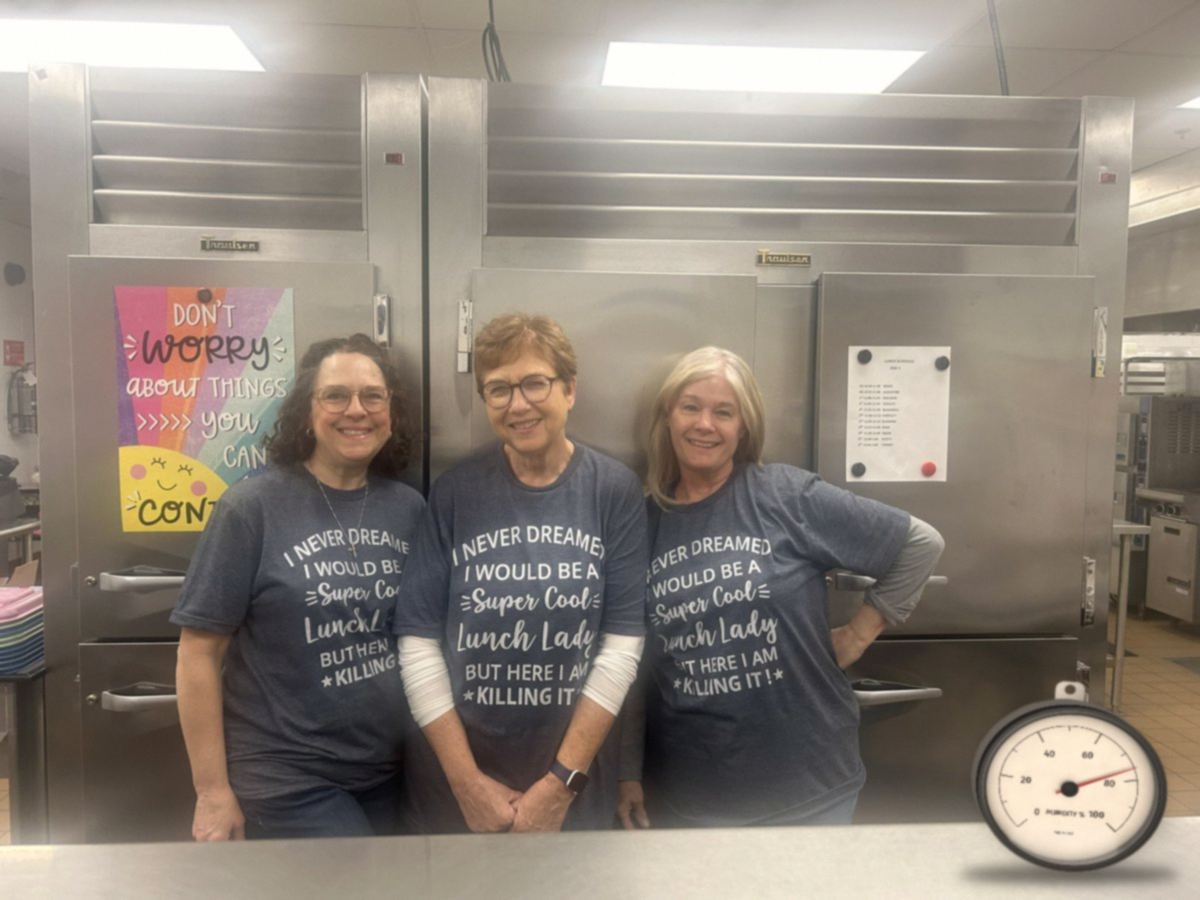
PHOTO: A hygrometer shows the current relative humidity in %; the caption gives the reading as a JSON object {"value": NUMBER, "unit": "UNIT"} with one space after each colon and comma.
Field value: {"value": 75, "unit": "%"}
